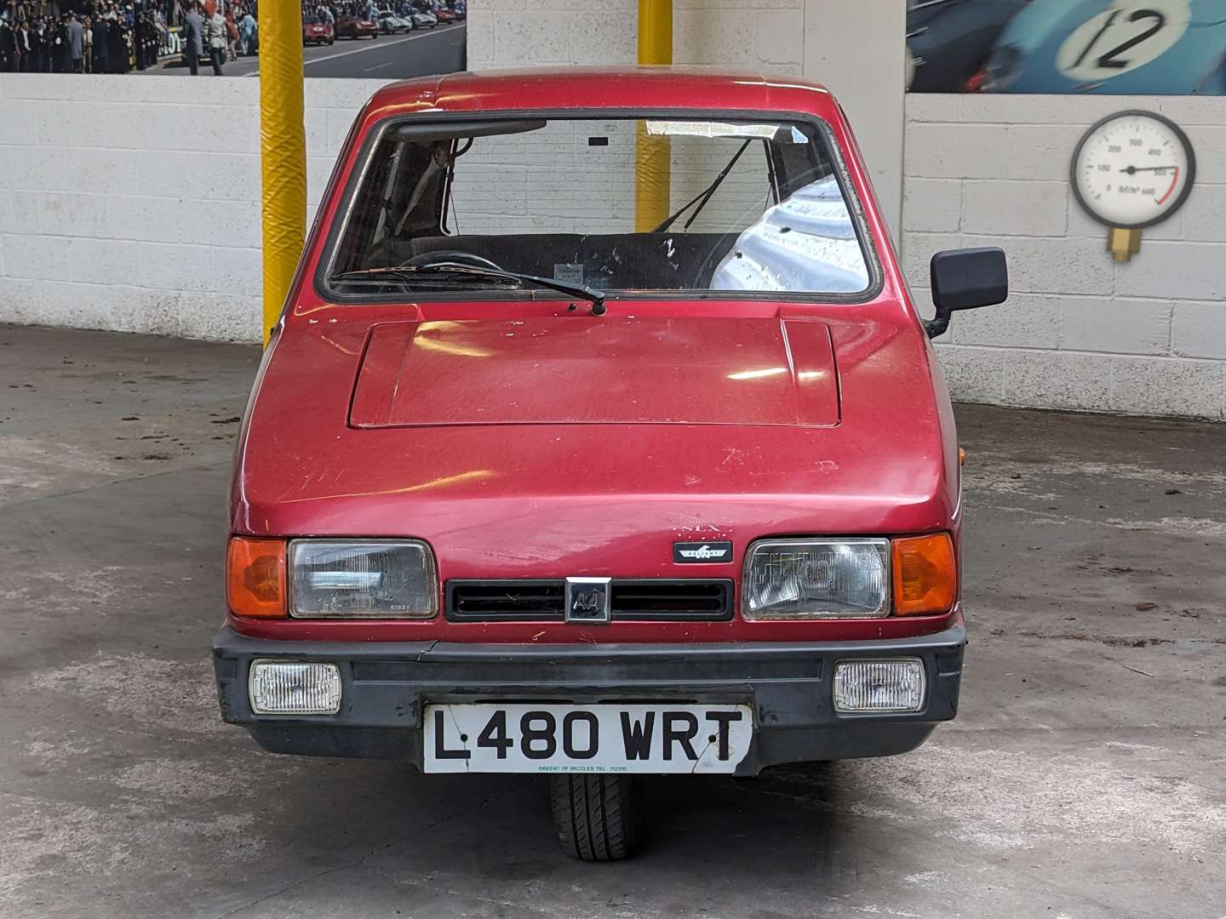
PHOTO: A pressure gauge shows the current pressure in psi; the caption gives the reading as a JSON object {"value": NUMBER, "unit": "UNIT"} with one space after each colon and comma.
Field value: {"value": 480, "unit": "psi"}
